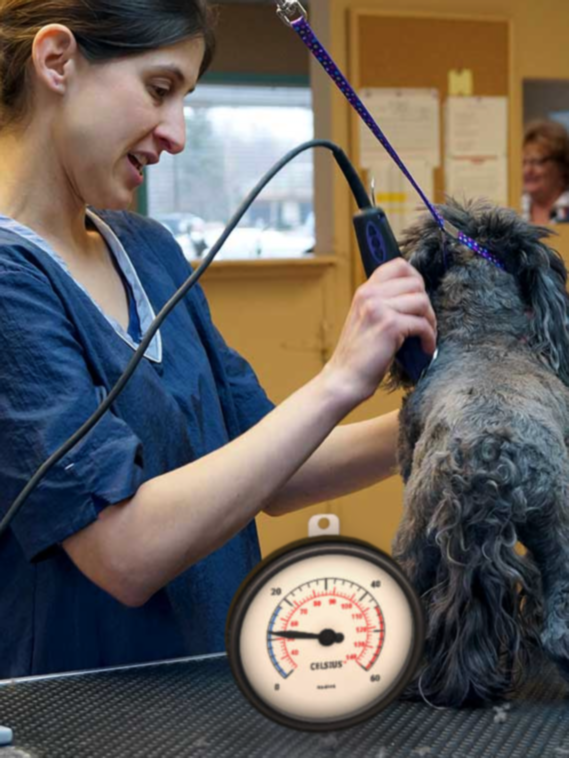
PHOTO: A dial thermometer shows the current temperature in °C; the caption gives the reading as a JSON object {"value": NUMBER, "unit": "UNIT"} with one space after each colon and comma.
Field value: {"value": 12, "unit": "°C"}
